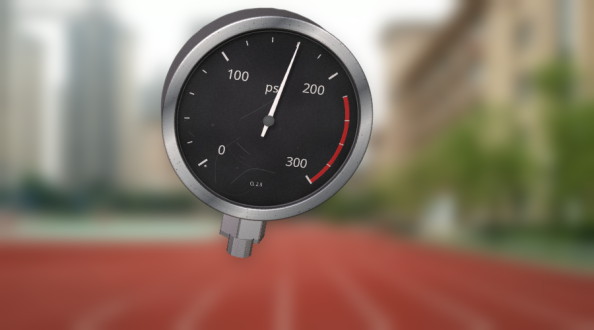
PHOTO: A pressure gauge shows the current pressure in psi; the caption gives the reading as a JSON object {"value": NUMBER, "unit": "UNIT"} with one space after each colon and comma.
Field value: {"value": 160, "unit": "psi"}
